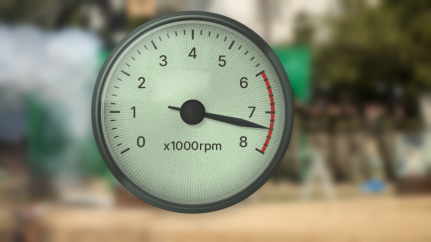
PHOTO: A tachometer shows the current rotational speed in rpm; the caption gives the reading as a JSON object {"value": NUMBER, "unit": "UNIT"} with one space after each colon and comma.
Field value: {"value": 7400, "unit": "rpm"}
